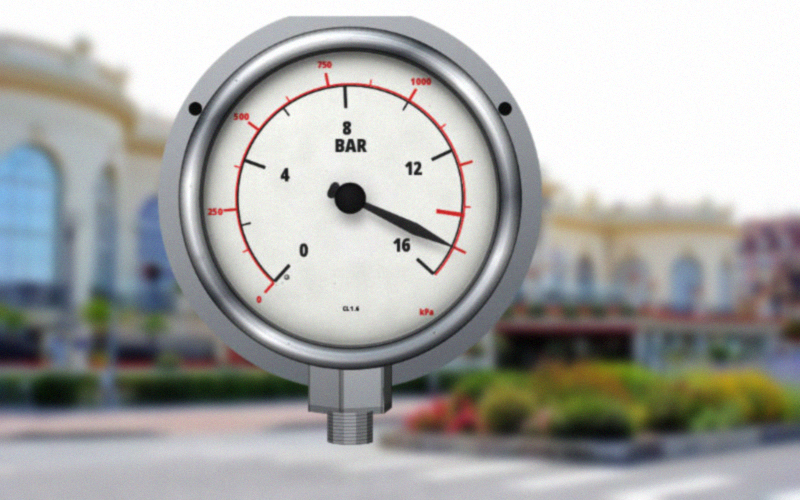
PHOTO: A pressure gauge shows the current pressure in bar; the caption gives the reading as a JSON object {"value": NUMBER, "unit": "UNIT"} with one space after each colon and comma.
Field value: {"value": 15, "unit": "bar"}
